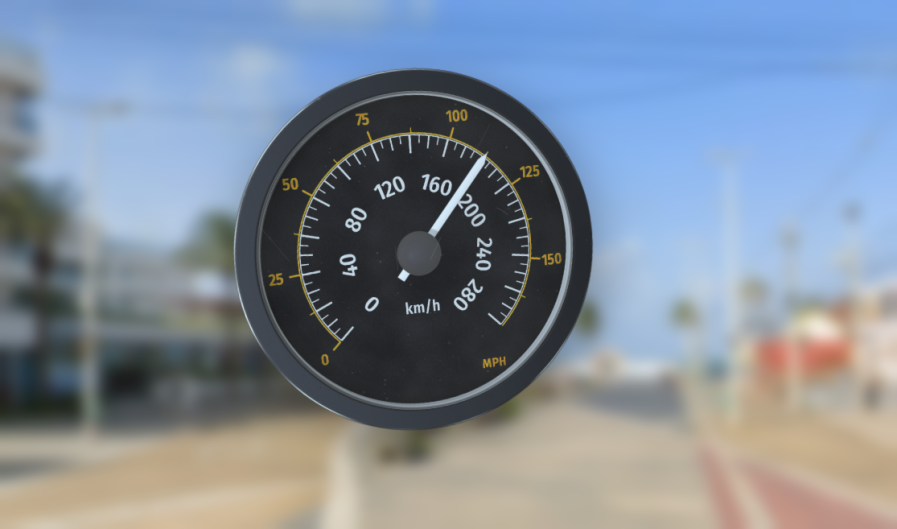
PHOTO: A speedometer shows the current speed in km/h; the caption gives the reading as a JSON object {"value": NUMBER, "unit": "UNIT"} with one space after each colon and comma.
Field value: {"value": 180, "unit": "km/h"}
